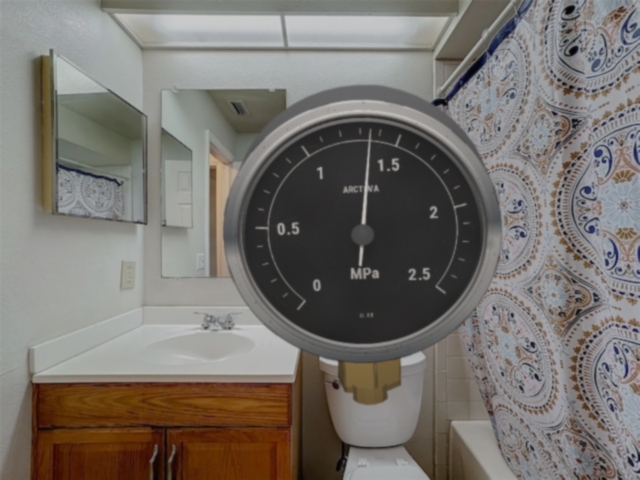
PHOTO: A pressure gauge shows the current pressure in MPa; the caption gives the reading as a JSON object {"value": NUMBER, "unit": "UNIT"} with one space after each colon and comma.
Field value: {"value": 1.35, "unit": "MPa"}
